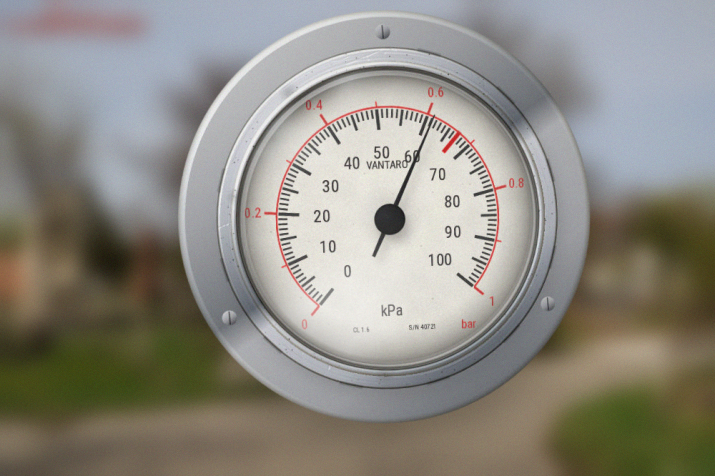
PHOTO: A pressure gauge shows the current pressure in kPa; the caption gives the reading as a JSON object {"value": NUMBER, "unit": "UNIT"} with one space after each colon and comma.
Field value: {"value": 61, "unit": "kPa"}
